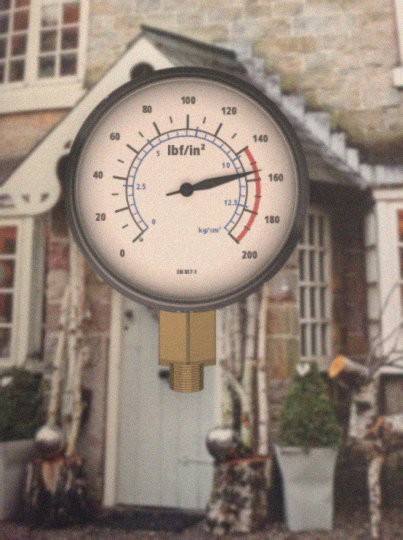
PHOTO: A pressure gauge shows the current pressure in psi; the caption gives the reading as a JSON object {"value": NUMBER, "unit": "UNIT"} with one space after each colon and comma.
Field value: {"value": 155, "unit": "psi"}
